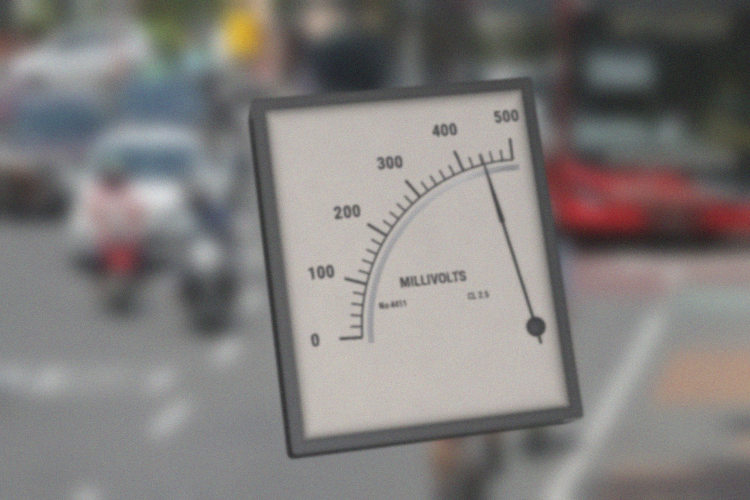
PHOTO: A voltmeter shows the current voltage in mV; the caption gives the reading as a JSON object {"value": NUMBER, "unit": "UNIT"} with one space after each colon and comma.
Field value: {"value": 440, "unit": "mV"}
